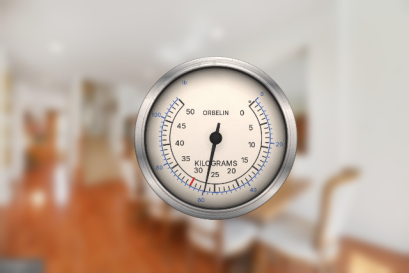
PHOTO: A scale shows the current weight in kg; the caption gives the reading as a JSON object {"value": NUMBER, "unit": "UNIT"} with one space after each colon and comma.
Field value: {"value": 27, "unit": "kg"}
